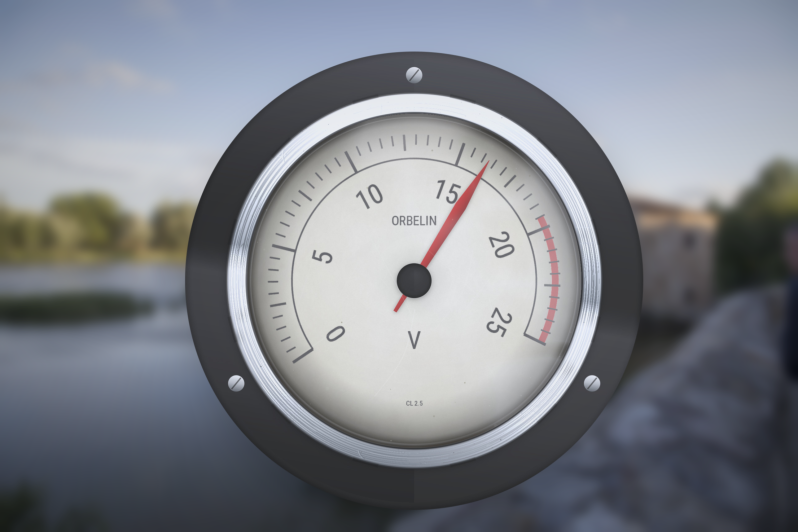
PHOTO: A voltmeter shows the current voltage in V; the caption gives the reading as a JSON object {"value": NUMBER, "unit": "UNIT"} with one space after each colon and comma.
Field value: {"value": 16.25, "unit": "V"}
